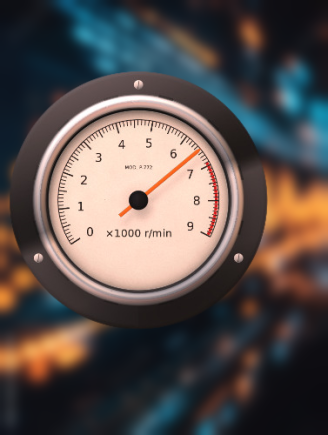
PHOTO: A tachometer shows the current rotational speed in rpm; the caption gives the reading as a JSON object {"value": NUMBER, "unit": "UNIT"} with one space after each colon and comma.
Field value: {"value": 6500, "unit": "rpm"}
